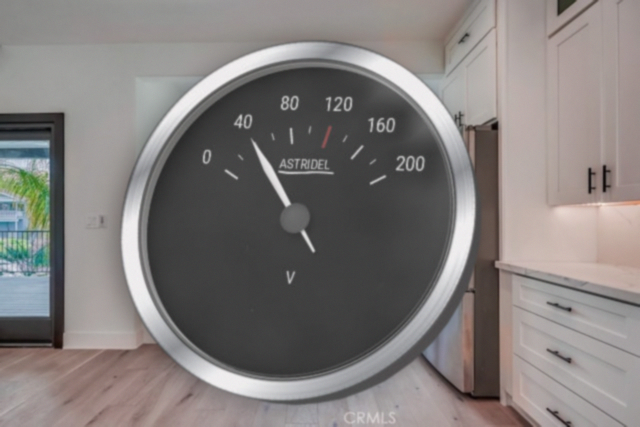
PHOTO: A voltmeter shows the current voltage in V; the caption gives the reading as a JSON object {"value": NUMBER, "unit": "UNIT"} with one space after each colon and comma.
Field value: {"value": 40, "unit": "V"}
